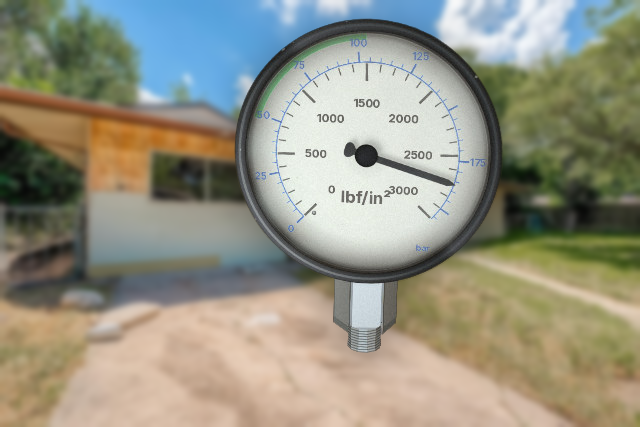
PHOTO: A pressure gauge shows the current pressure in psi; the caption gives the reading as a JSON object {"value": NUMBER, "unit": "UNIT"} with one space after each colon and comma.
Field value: {"value": 2700, "unit": "psi"}
